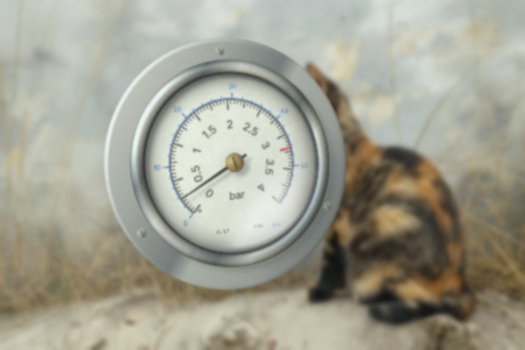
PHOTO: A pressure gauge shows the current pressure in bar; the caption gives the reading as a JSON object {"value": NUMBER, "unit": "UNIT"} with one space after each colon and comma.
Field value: {"value": 0.25, "unit": "bar"}
